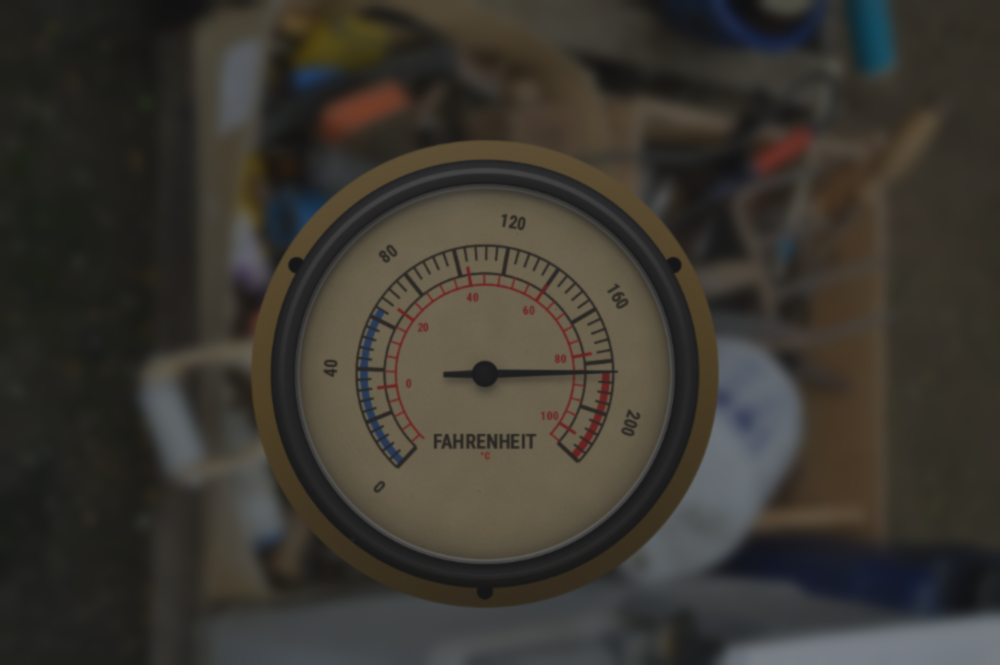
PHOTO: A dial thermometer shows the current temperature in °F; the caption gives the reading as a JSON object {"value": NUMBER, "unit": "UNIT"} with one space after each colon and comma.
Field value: {"value": 184, "unit": "°F"}
